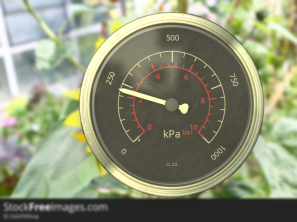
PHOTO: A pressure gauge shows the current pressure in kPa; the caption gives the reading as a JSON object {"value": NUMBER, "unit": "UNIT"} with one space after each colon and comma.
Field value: {"value": 225, "unit": "kPa"}
